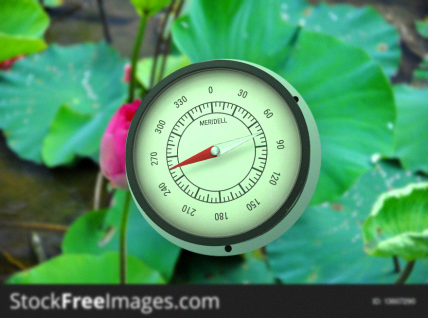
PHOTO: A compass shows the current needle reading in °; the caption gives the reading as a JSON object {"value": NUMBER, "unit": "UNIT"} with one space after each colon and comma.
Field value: {"value": 255, "unit": "°"}
